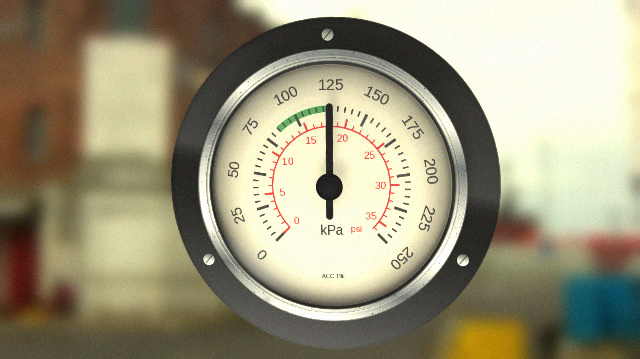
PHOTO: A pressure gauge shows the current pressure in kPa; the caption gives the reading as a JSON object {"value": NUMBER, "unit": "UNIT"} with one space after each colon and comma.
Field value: {"value": 125, "unit": "kPa"}
